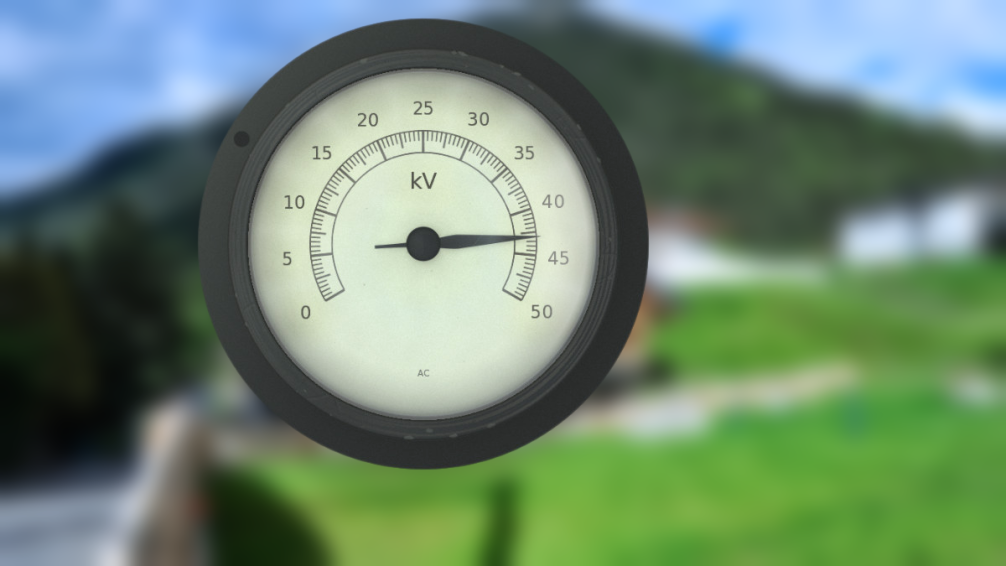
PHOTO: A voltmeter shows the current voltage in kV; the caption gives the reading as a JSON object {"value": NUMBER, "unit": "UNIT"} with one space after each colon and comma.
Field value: {"value": 43, "unit": "kV"}
